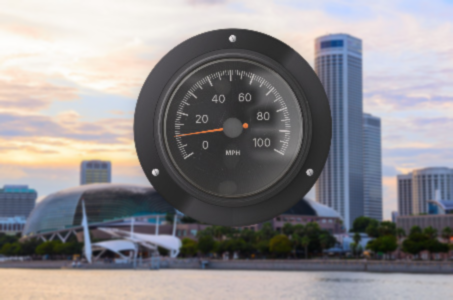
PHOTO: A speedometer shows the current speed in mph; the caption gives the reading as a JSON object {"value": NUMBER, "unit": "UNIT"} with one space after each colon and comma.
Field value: {"value": 10, "unit": "mph"}
